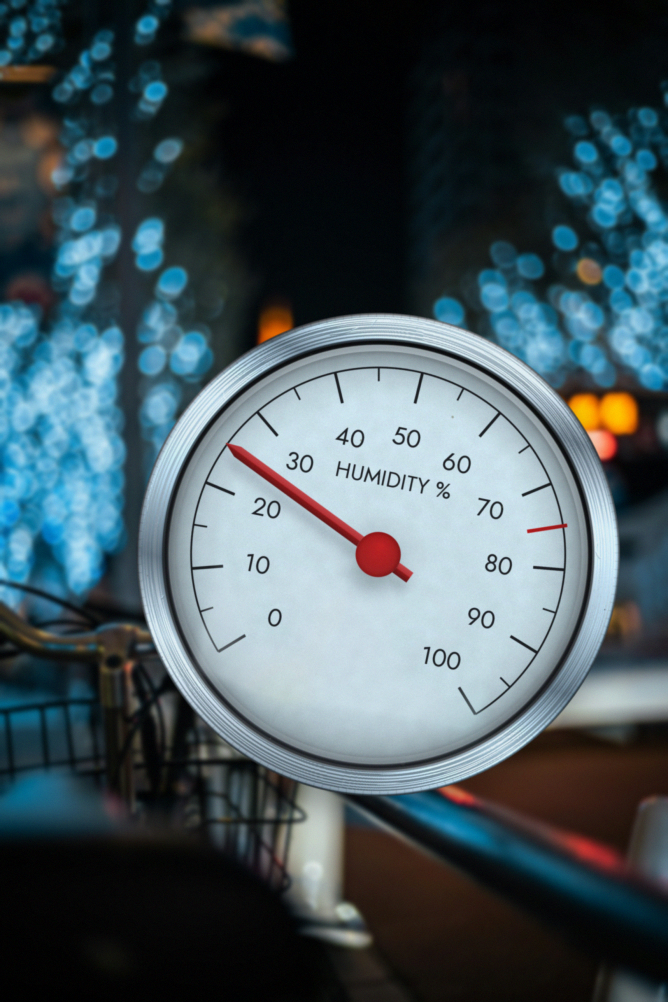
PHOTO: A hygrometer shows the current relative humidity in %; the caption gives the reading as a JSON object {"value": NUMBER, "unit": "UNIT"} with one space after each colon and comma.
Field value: {"value": 25, "unit": "%"}
